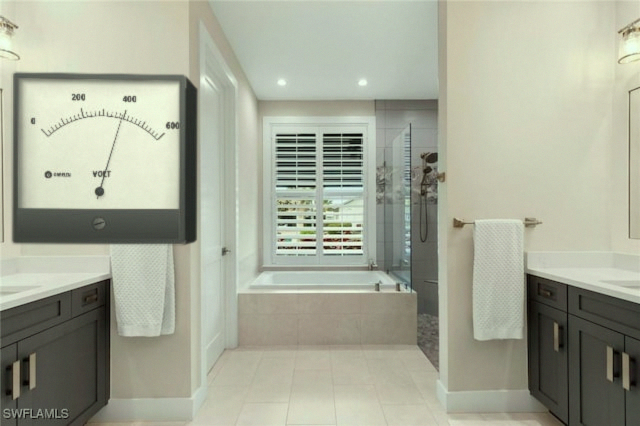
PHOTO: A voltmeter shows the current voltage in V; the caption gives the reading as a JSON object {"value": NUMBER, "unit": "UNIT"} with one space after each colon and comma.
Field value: {"value": 400, "unit": "V"}
